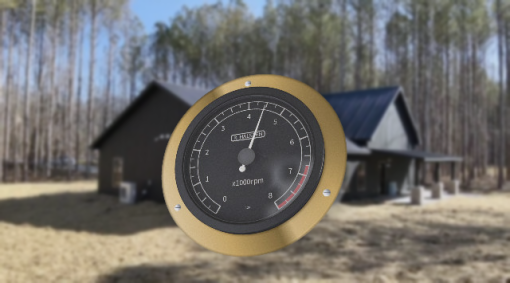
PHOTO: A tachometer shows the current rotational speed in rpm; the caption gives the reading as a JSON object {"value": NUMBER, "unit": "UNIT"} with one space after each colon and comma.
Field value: {"value": 4500, "unit": "rpm"}
